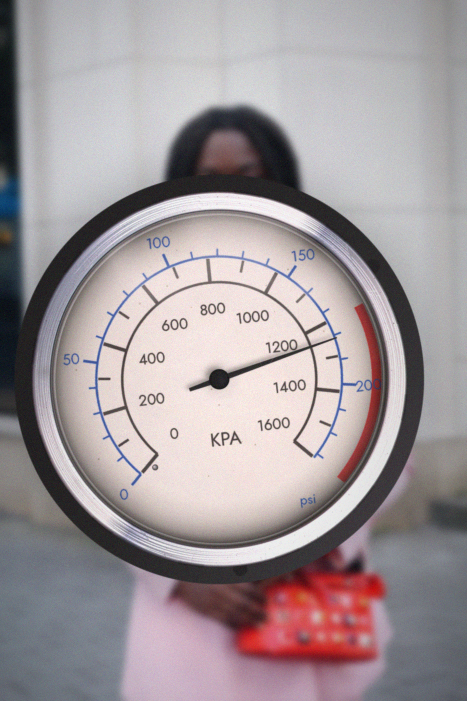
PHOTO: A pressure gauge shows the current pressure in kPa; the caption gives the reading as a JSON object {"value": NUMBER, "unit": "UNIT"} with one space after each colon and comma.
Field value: {"value": 1250, "unit": "kPa"}
